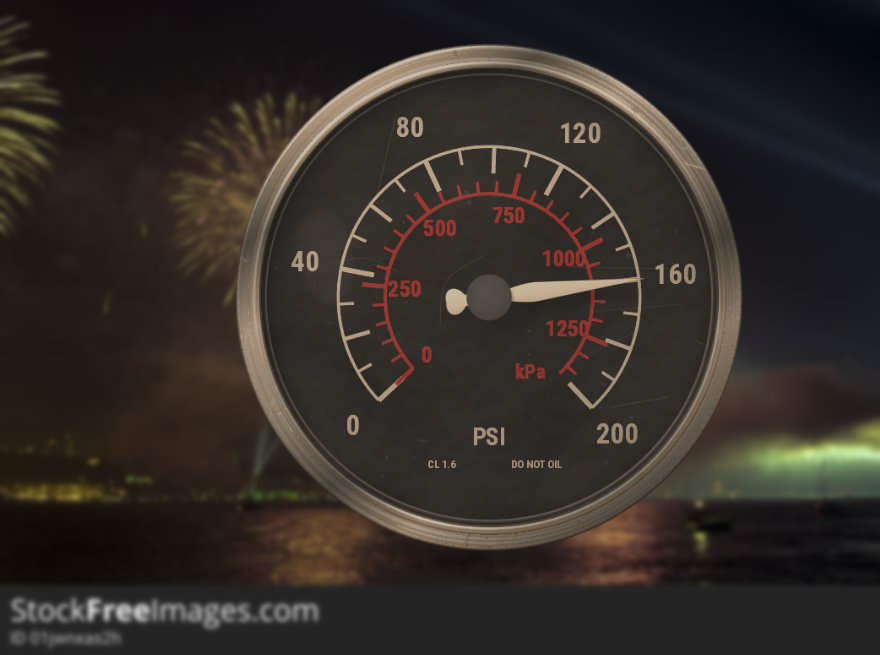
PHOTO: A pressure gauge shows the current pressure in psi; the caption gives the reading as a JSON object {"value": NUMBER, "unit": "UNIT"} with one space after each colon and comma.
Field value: {"value": 160, "unit": "psi"}
